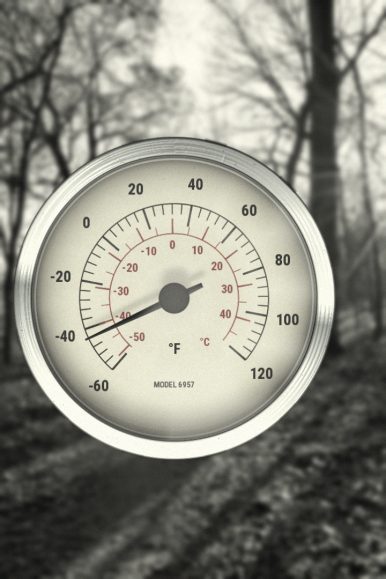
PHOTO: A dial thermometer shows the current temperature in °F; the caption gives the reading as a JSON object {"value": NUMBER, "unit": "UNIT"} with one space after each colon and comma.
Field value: {"value": -44, "unit": "°F"}
